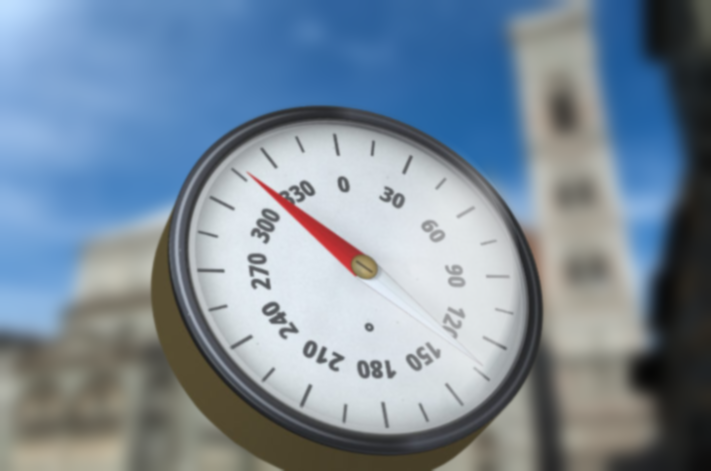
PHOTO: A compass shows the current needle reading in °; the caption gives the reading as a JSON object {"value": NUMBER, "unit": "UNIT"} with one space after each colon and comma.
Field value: {"value": 315, "unit": "°"}
